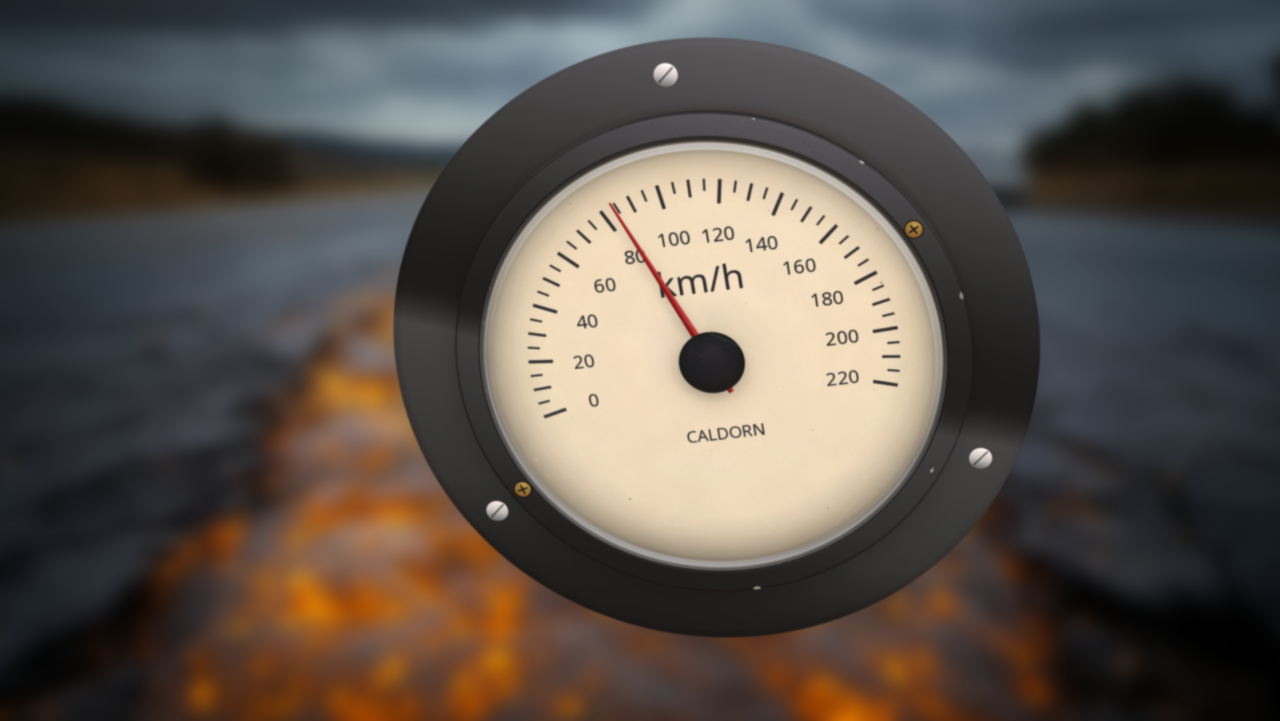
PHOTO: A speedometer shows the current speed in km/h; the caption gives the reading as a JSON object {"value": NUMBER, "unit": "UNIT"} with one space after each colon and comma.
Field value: {"value": 85, "unit": "km/h"}
